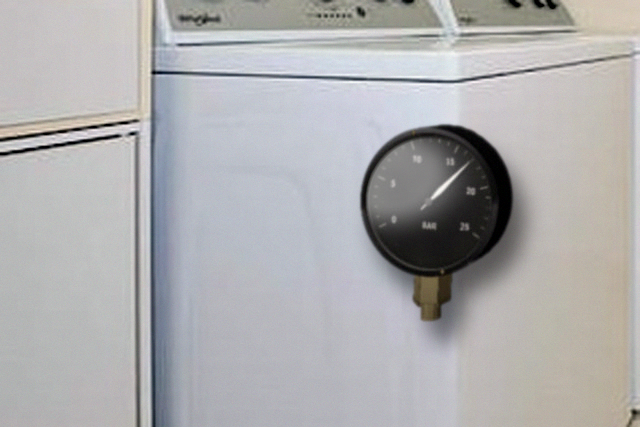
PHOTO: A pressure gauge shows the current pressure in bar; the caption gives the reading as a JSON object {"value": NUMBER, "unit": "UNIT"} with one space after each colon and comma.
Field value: {"value": 17, "unit": "bar"}
